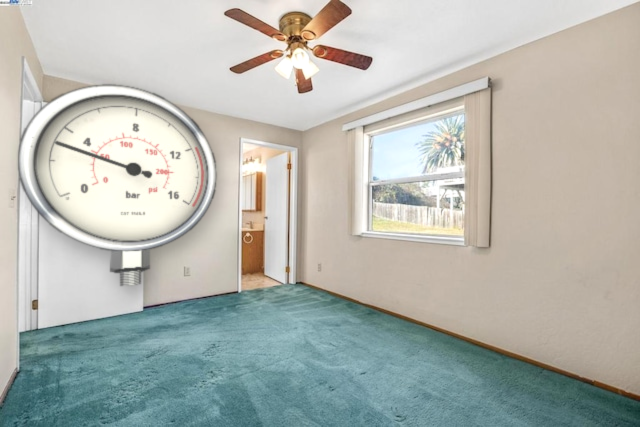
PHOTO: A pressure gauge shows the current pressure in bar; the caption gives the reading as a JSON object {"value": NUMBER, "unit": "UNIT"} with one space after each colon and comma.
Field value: {"value": 3, "unit": "bar"}
